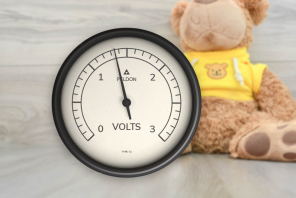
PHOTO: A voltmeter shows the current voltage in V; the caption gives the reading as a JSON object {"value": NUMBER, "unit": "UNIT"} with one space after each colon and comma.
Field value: {"value": 1.35, "unit": "V"}
